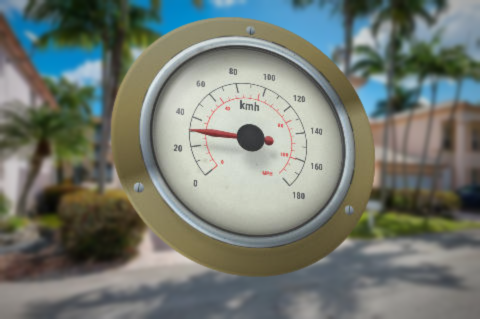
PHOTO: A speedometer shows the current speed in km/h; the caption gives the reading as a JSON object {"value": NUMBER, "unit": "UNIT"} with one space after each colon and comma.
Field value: {"value": 30, "unit": "km/h"}
